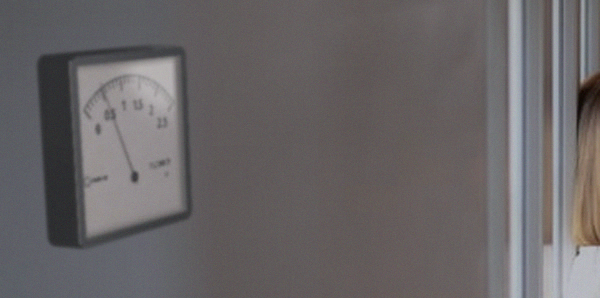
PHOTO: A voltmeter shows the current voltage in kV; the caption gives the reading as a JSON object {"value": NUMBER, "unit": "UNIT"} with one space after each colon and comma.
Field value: {"value": 0.5, "unit": "kV"}
